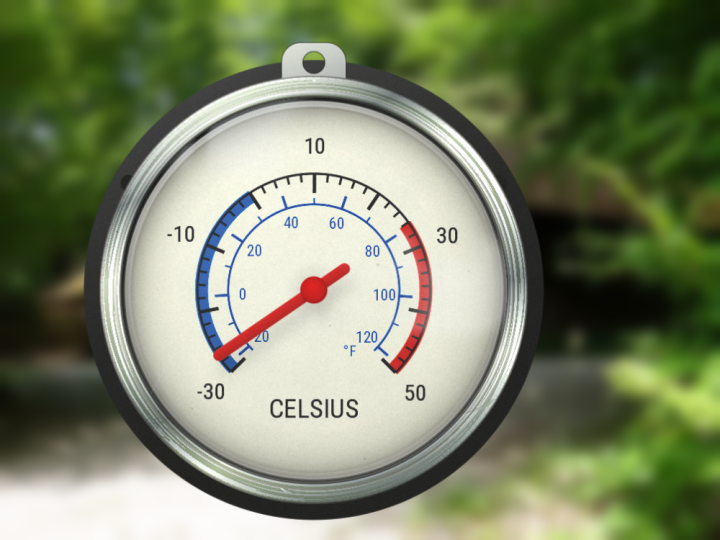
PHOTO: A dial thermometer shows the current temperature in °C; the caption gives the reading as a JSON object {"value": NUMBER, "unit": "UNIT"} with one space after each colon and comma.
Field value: {"value": -27, "unit": "°C"}
